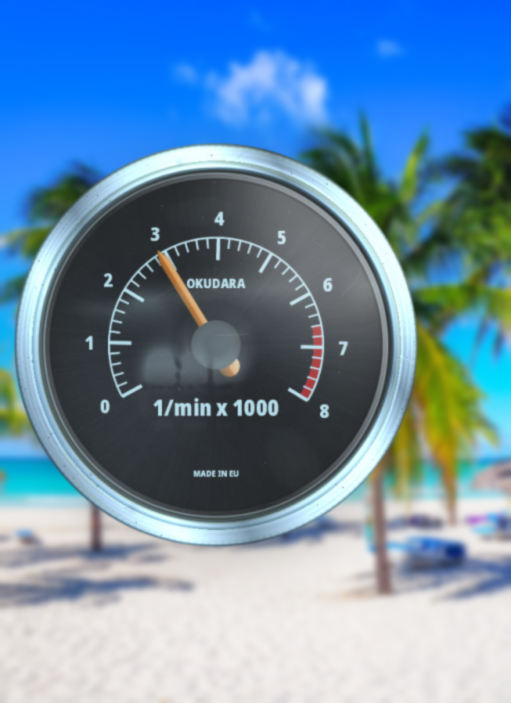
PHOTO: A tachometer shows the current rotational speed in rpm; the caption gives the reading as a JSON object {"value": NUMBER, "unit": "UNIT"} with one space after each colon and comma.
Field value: {"value": 2900, "unit": "rpm"}
